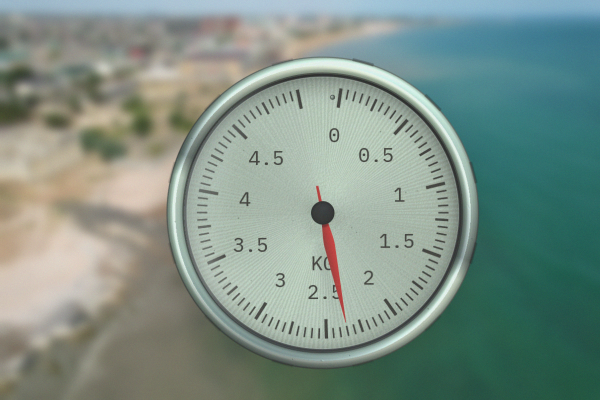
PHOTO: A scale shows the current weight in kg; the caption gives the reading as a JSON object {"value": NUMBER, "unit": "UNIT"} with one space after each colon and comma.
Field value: {"value": 2.35, "unit": "kg"}
